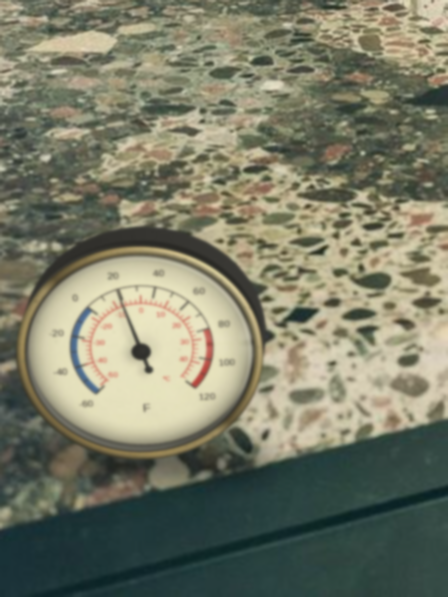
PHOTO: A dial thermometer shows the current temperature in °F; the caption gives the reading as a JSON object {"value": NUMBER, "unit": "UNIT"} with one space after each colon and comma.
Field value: {"value": 20, "unit": "°F"}
